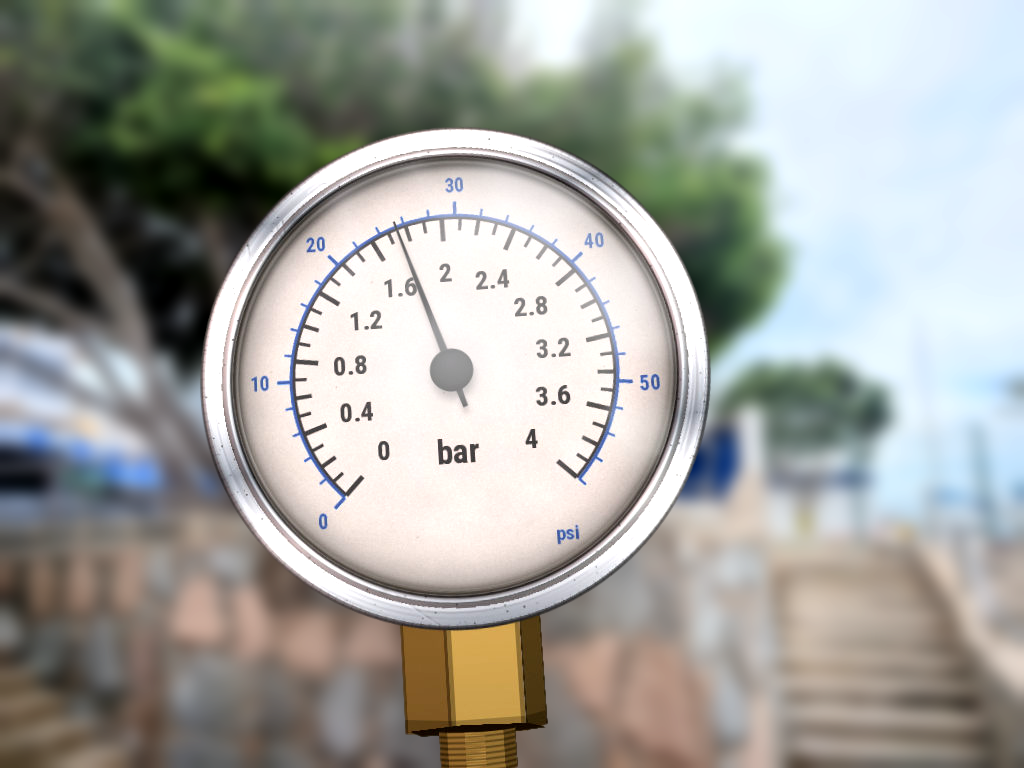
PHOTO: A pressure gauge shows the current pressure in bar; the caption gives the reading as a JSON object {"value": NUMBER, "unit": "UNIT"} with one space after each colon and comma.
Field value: {"value": 1.75, "unit": "bar"}
